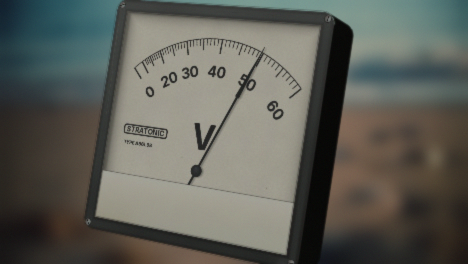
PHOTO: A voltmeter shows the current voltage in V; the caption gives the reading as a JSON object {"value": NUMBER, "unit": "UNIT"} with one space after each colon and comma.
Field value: {"value": 50, "unit": "V"}
